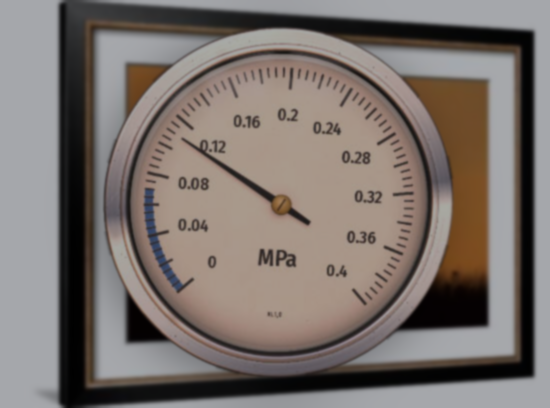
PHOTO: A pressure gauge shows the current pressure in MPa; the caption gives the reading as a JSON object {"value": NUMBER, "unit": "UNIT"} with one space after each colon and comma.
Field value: {"value": 0.11, "unit": "MPa"}
